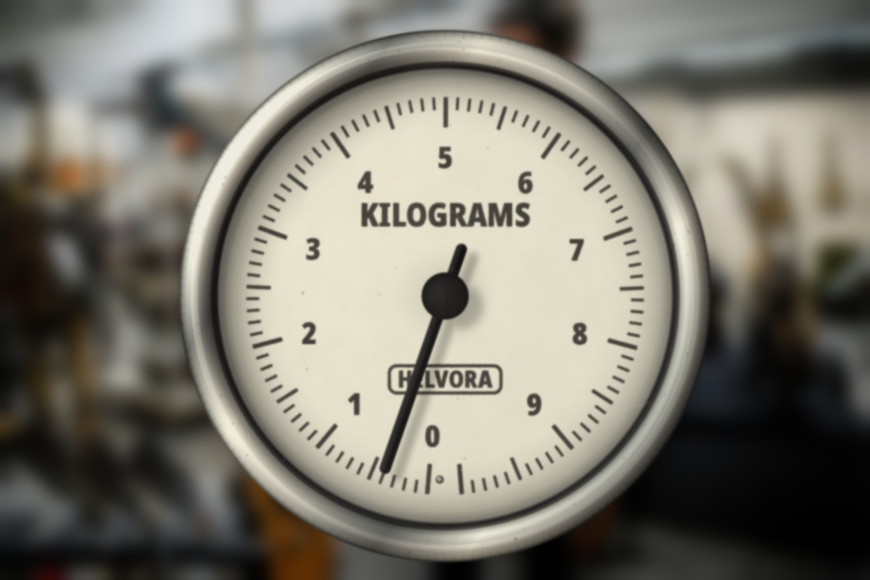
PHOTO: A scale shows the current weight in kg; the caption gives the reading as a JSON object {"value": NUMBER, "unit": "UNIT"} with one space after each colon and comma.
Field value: {"value": 0.4, "unit": "kg"}
